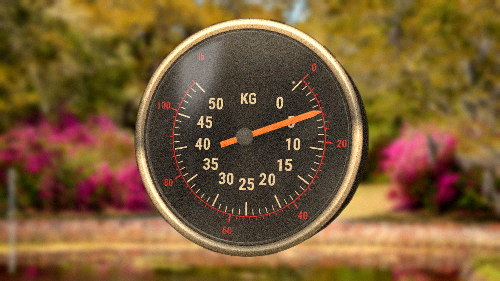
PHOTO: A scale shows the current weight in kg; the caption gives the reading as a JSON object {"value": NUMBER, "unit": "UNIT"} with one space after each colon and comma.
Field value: {"value": 5, "unit": "kg"}
